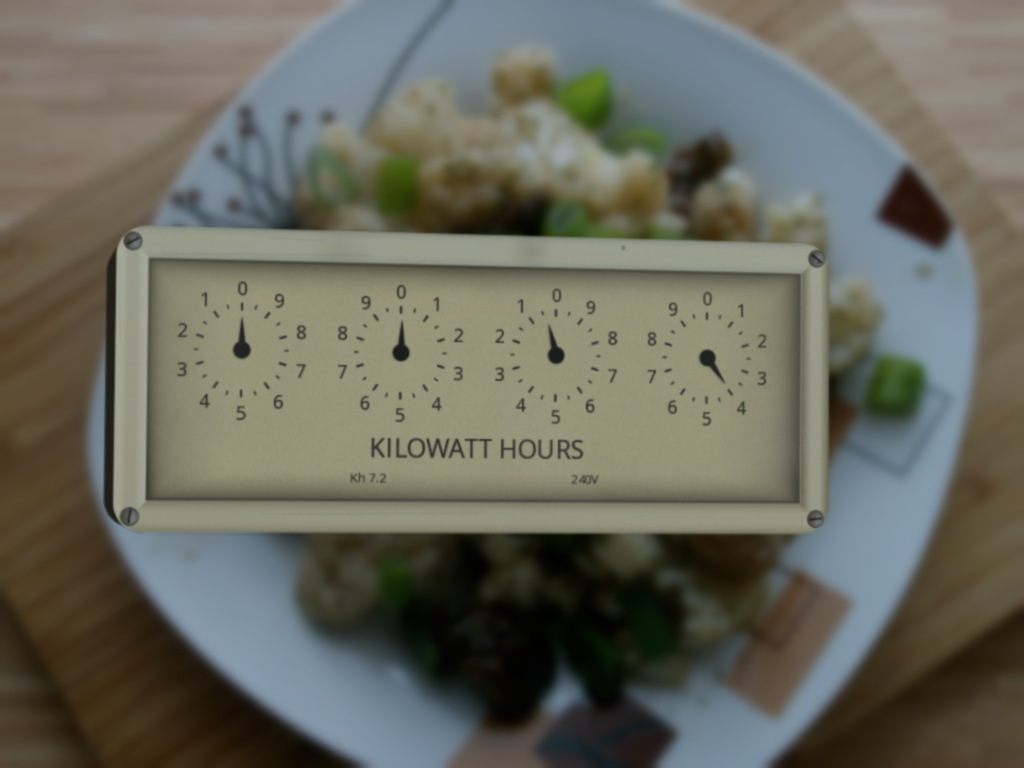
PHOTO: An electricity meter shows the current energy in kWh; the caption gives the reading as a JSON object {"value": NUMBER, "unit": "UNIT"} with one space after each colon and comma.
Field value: {"value": 4, "unit": "kWh"}
